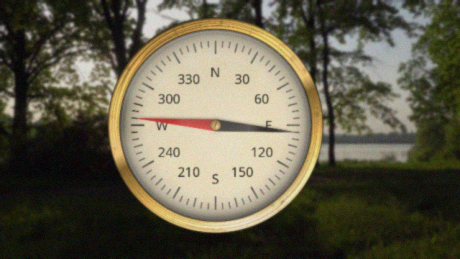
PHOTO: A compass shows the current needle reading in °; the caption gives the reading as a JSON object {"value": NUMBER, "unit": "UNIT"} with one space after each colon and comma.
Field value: {"value": 275, "unit": "°"}
